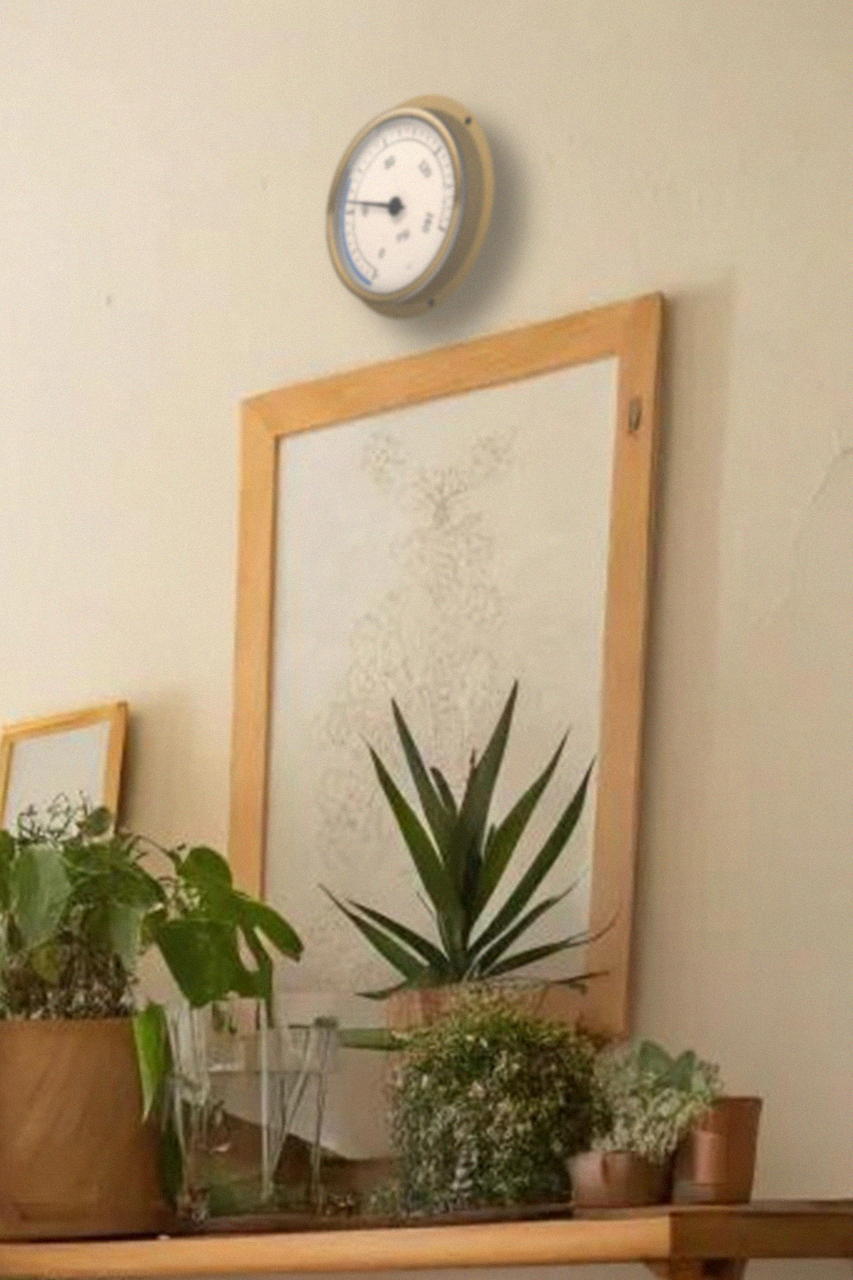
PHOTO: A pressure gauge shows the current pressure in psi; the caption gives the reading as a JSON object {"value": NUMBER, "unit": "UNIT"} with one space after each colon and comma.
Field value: {"value": 45, "unit": "psi"}
